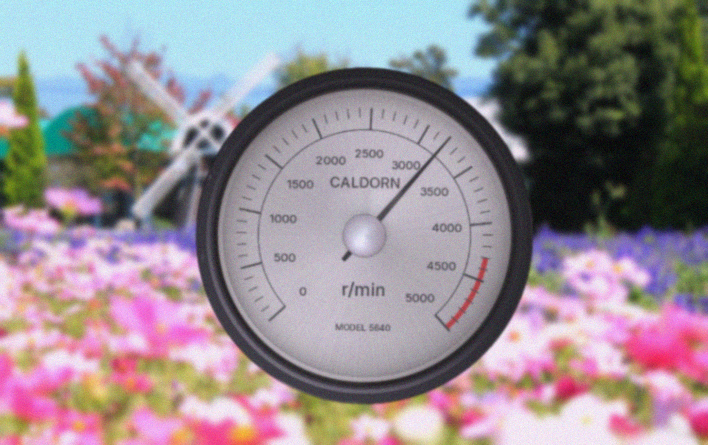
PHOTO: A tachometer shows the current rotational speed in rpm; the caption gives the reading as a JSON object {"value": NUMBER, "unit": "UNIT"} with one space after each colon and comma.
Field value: {"value": 3200, "unit": "rpm"}
